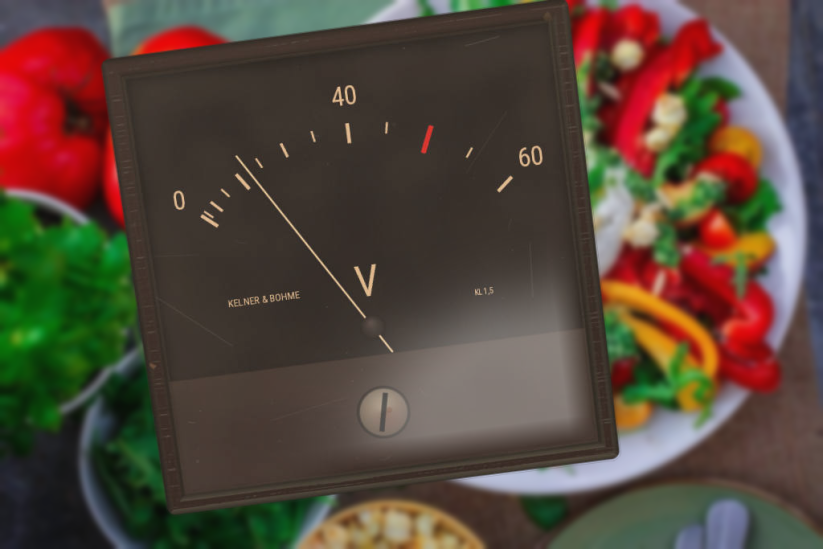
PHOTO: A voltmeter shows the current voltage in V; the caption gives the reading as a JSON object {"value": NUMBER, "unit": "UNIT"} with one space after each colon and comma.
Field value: {"value": 22.5, "unit": "V"}
